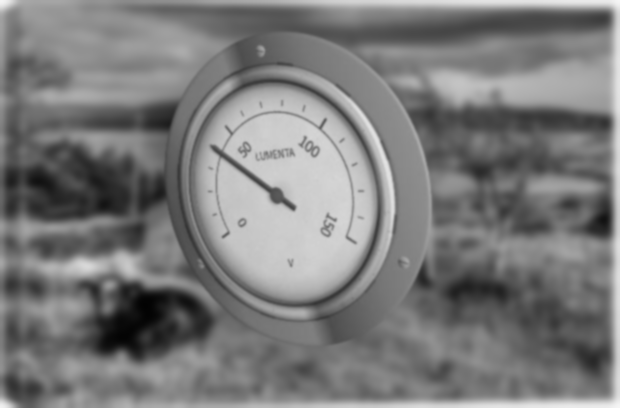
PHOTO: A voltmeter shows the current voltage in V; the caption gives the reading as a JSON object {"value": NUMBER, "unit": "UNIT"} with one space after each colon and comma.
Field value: {"value": 40, "unit": "V"}
